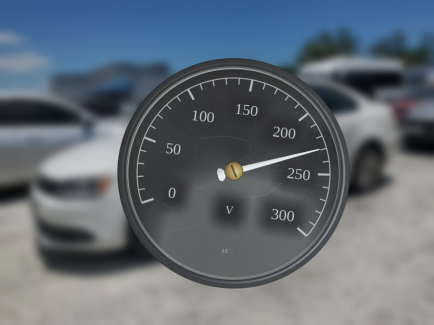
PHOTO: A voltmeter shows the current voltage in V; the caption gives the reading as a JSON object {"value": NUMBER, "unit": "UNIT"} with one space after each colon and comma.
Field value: {"value": 230, "unit": "V"}
